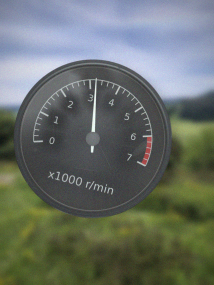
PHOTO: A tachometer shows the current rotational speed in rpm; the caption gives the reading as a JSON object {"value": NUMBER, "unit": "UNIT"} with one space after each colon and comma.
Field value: {"value": 3200, "unit": "rpm"}
